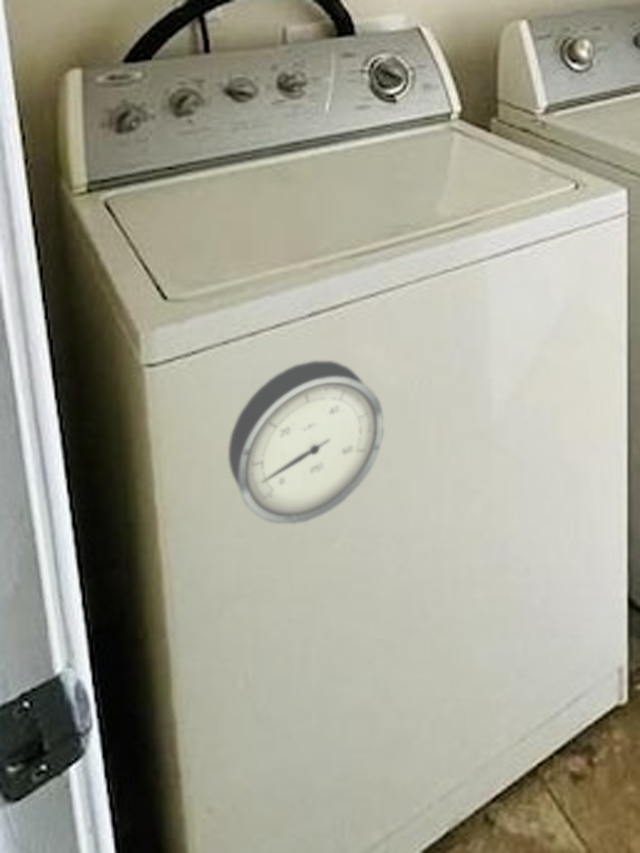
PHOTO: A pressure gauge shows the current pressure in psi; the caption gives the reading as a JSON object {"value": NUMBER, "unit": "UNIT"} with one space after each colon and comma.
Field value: {"value": 5, "unit": "psi"}
